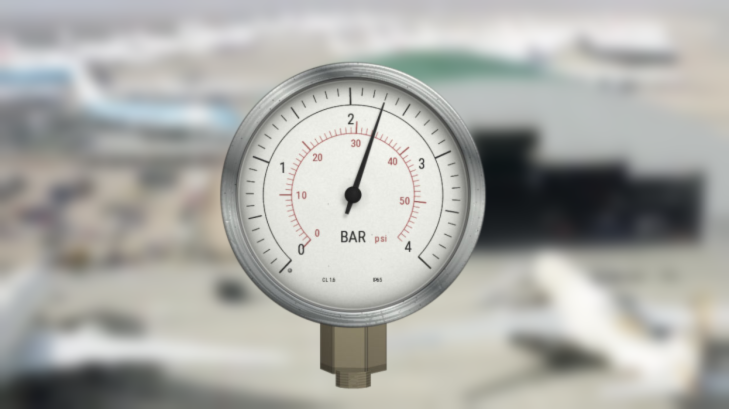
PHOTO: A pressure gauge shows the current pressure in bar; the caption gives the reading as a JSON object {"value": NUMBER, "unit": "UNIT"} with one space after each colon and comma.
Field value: {"value": 2.3, "unit": "bar"}
